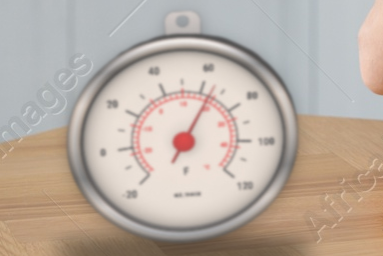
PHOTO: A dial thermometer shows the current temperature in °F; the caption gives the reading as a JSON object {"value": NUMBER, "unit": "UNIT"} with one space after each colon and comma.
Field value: {"value": 65, "unit": "°F"}
